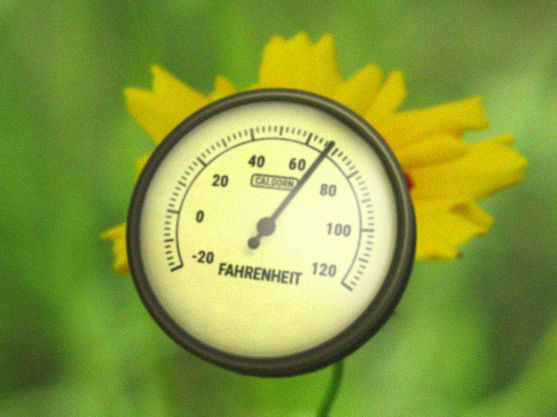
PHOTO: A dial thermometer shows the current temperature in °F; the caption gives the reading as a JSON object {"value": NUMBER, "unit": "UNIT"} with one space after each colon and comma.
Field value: {"value": 68, "unit": "°F"}
